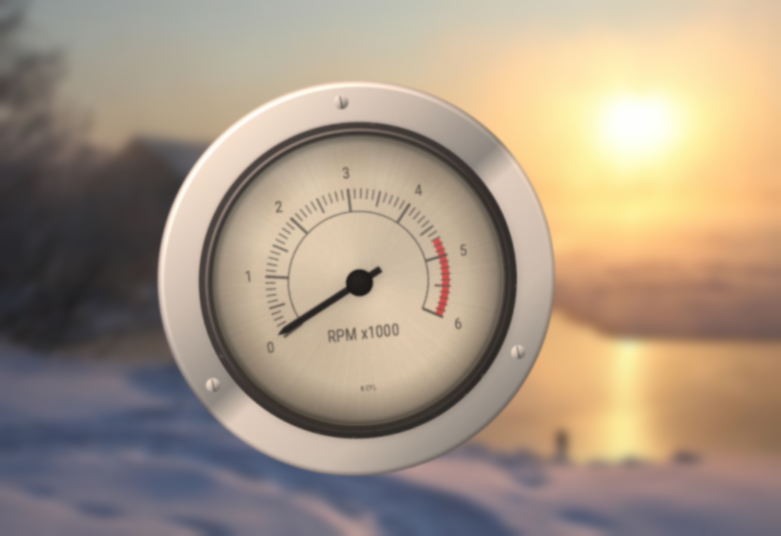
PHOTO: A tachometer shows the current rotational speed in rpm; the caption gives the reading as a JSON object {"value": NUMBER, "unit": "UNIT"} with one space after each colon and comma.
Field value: {"value": 100, "unit": "rpm"}
